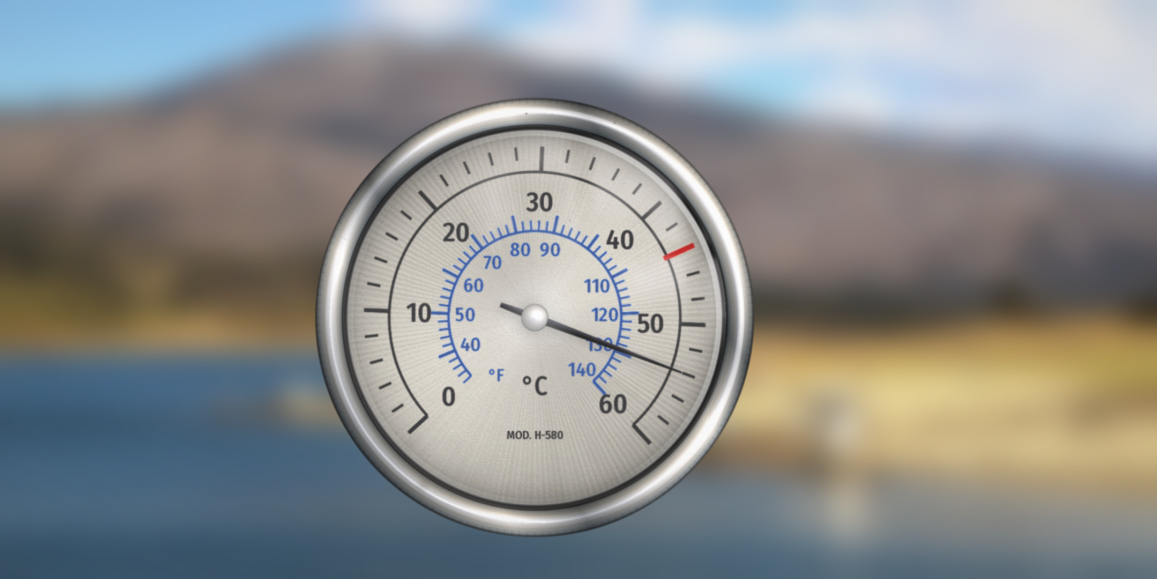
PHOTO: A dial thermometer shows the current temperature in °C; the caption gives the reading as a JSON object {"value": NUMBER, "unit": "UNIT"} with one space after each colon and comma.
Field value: {"value": 54, "unit": "°C"}
